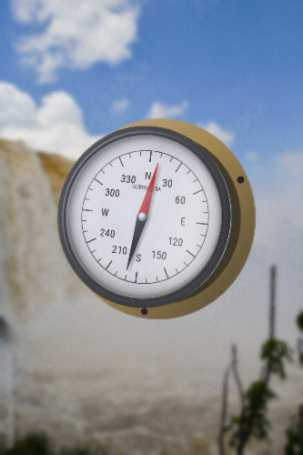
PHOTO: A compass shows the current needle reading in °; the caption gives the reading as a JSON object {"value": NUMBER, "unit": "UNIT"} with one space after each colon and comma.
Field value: {"value": 10, "unit": "°"}
